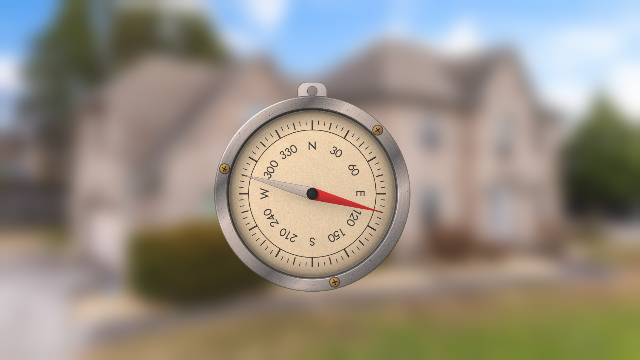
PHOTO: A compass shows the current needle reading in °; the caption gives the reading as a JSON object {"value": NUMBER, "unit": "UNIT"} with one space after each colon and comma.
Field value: {"value": 105, "unit": "°"}
